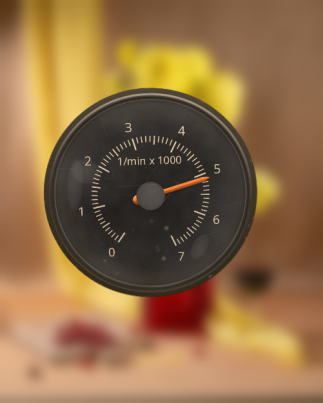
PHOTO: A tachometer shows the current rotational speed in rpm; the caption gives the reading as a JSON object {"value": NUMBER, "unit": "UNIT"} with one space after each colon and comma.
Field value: {"value": 5100, "unit": "rpm"}
